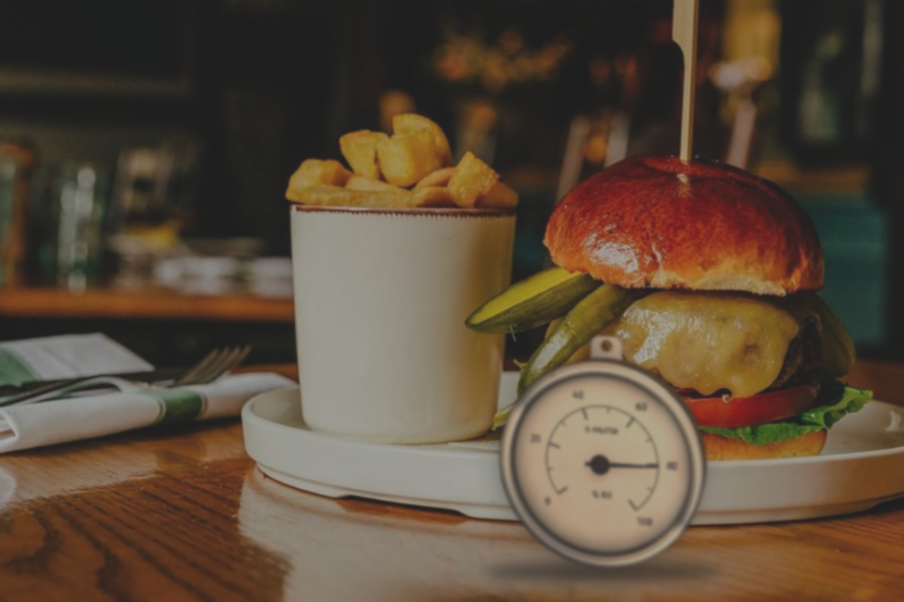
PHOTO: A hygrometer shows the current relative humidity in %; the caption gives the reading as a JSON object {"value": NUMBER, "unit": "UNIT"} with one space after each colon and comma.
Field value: {"value": 80, "unit": "%"}
